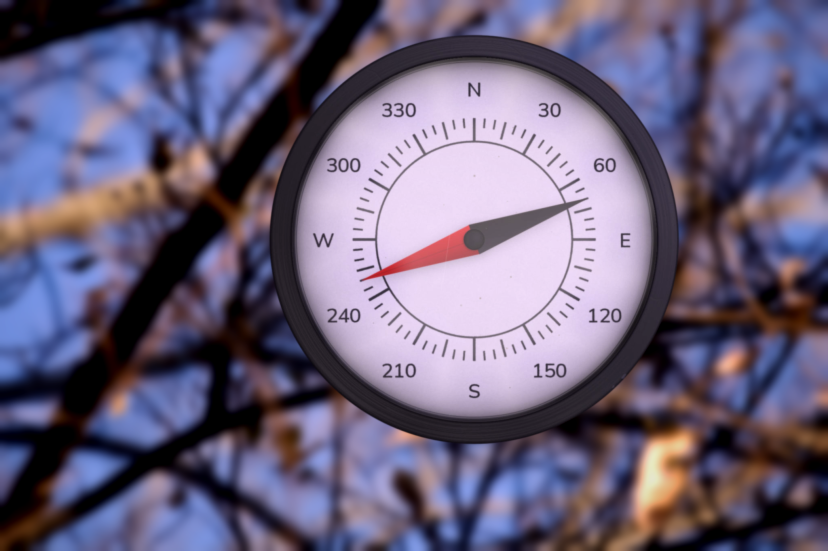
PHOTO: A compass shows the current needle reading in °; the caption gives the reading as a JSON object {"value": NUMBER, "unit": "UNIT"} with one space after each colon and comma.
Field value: {"value": 250, "unit": "°"}
